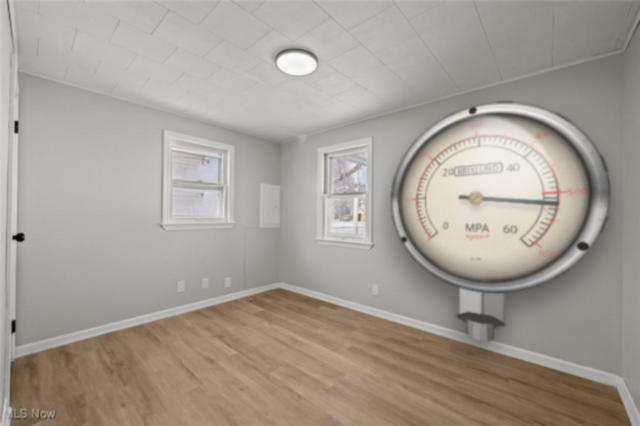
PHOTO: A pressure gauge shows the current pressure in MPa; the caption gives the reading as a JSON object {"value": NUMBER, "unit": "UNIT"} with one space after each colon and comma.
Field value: {"value": 51, "unit": "MPa"}
